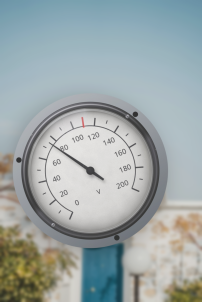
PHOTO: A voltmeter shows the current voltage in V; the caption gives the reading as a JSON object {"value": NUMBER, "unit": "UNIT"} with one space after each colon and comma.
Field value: {"value": 75, "unit": "V"}
